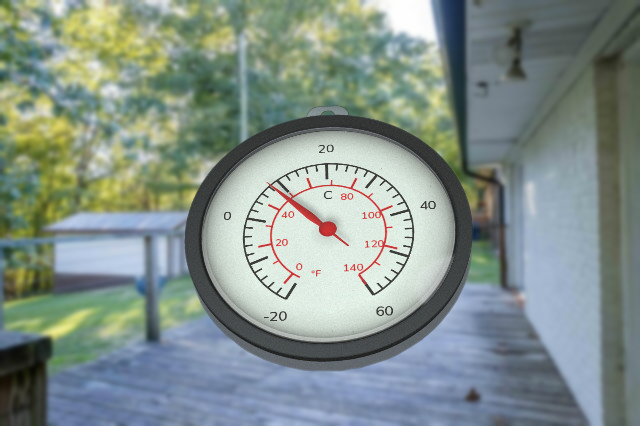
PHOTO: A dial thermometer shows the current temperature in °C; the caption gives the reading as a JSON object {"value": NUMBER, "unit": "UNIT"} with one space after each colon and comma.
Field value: {"value": 8, "unit": "°C"}
